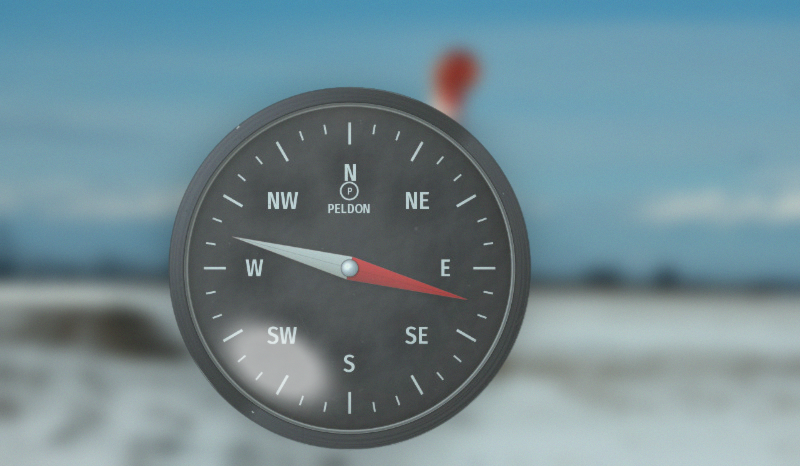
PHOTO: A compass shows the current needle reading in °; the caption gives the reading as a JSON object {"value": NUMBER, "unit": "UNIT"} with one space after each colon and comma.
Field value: {"value": 105, "unit": "°"}
